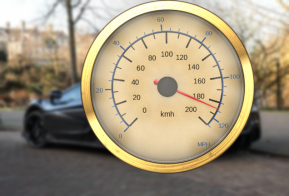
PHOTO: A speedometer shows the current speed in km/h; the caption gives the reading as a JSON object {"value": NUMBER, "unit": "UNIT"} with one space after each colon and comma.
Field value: {"value": 185, "unit": "km/h"}
